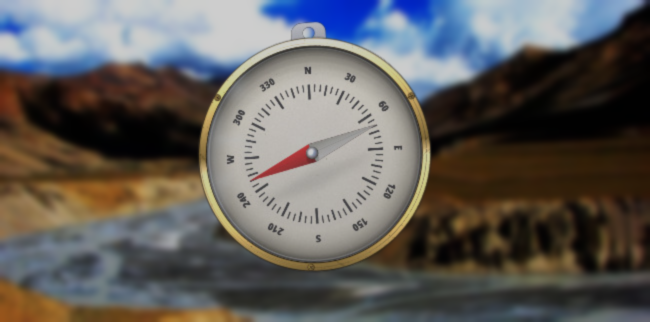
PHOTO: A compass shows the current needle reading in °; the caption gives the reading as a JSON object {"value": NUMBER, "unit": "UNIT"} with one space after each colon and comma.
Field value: {"value": 250, "unit": "°"}
